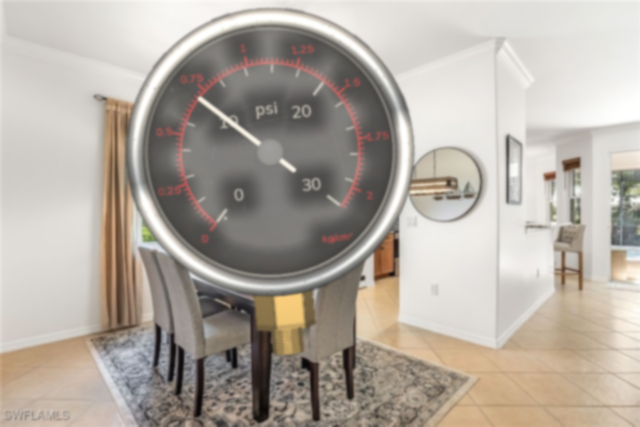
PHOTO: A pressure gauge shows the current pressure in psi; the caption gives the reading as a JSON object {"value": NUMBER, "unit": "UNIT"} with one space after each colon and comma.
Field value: {"value": 10, "unit": "psi"}
